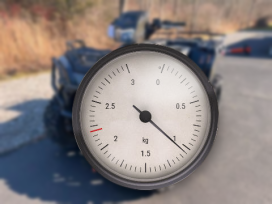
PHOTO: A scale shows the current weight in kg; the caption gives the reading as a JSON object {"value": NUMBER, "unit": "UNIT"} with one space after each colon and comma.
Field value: {"value": 1.05, "unit": "kg"}
